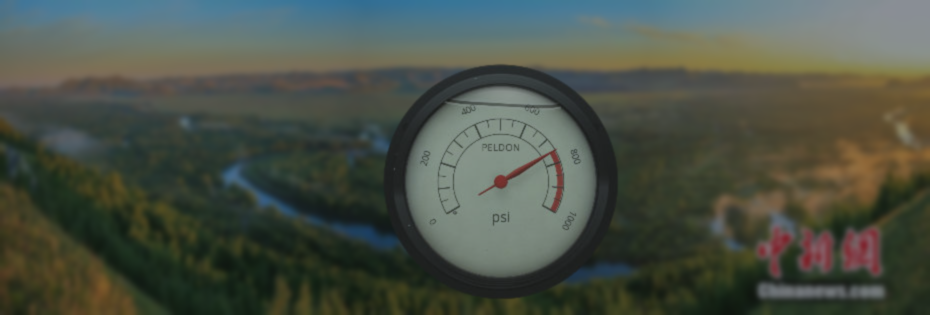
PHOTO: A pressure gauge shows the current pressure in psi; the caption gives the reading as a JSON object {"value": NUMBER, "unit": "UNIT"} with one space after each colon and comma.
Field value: {"value": 750, "unit": "psi"}
